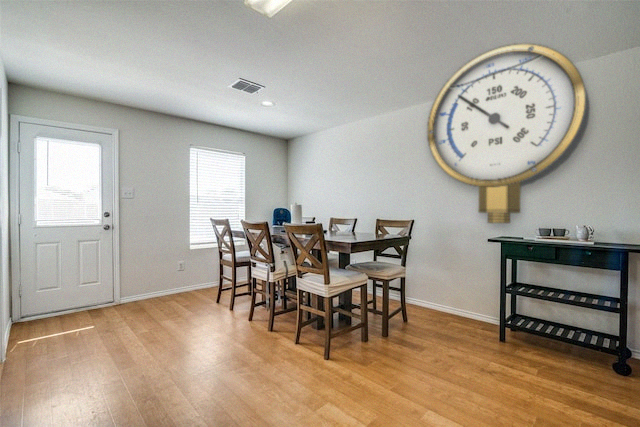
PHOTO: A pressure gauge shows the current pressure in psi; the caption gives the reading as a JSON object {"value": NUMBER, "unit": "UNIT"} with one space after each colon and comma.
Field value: {"value": 100, "unit": "psi"}
